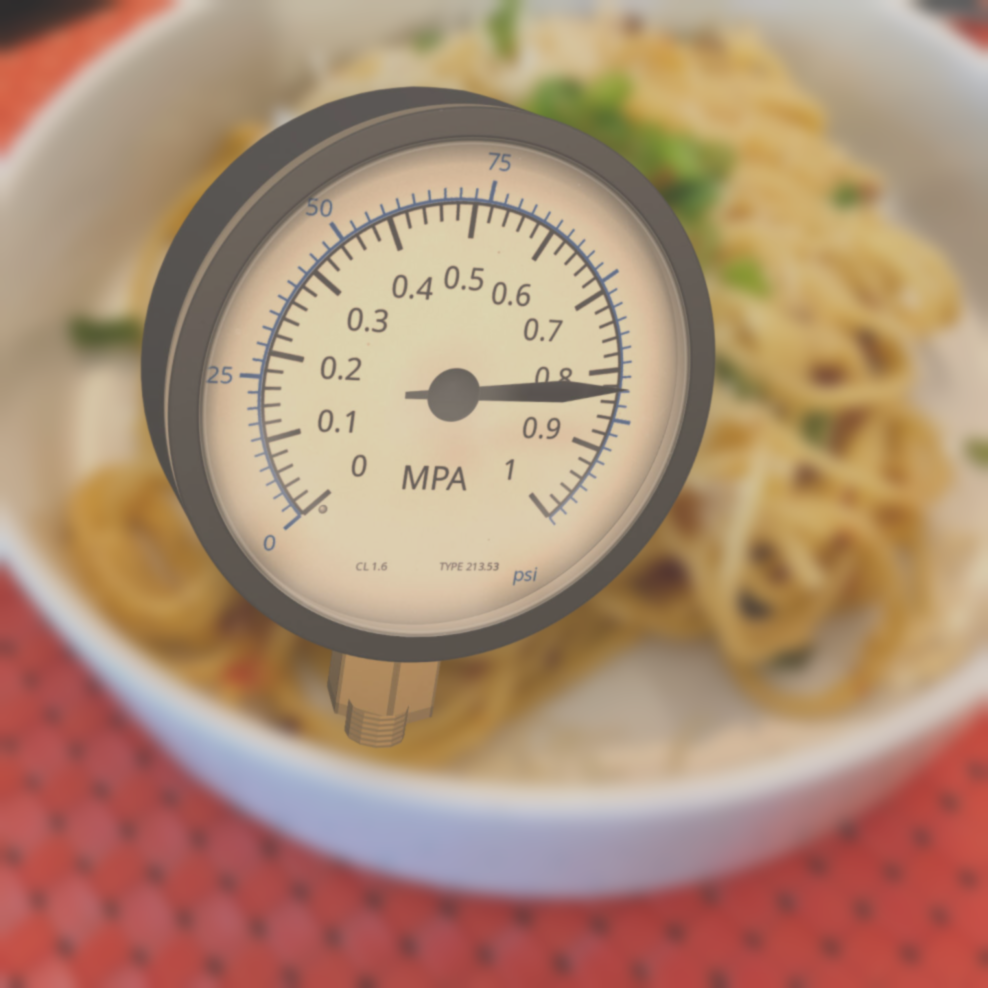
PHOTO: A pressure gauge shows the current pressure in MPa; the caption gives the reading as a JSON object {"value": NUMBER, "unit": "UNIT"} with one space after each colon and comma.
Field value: {"value": 0.82, "unit": "MPa"}
